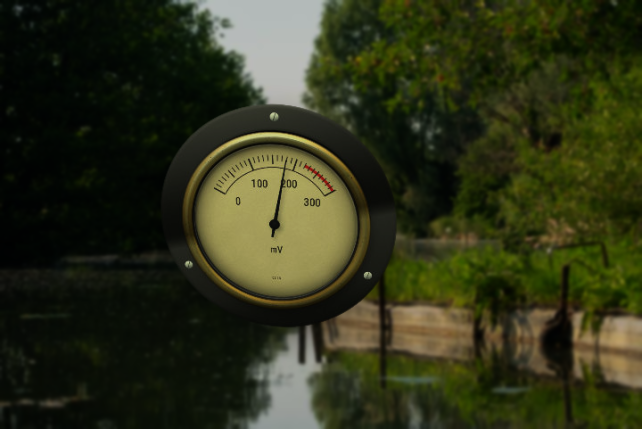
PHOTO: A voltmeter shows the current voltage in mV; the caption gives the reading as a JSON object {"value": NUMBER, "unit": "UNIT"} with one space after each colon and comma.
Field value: {"value": 180, "unit": "mV"}
